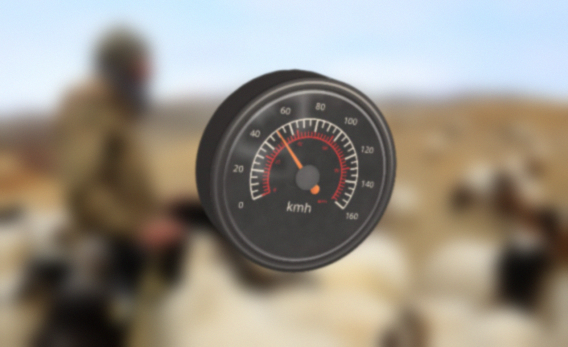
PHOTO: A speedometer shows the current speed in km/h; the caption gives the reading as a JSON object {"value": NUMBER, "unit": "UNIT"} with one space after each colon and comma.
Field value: {"value": 50, "unit": "km/h"}
